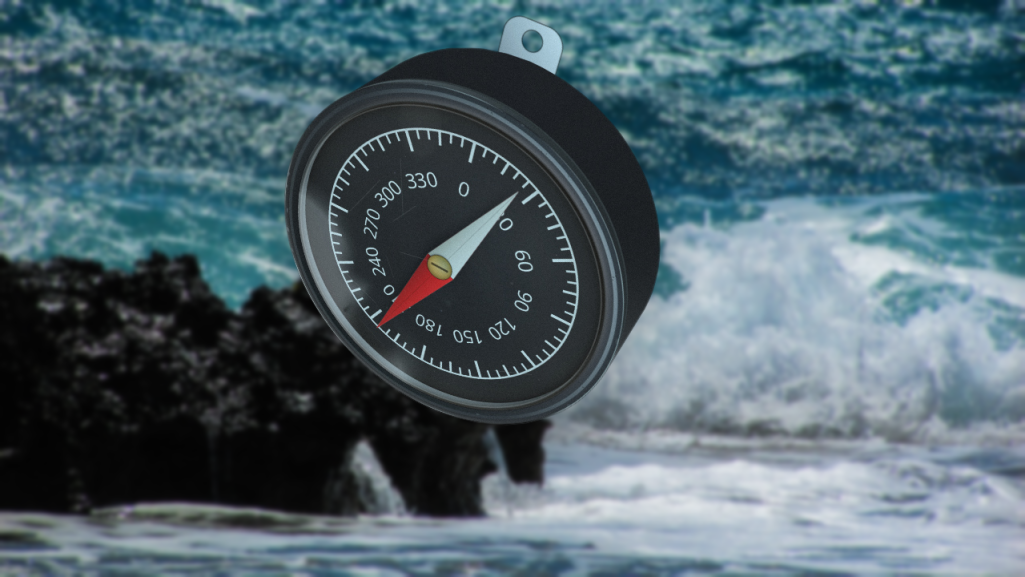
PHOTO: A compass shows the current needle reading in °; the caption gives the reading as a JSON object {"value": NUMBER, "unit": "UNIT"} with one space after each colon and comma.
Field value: {"value": 205, "unit": "°"}
